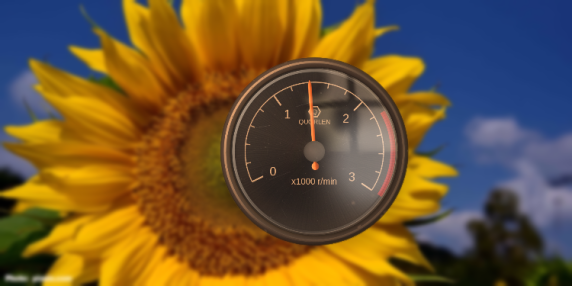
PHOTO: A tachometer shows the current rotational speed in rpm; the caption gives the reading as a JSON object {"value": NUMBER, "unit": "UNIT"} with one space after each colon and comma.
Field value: {"value": 1400, "unit": "rpm"}
